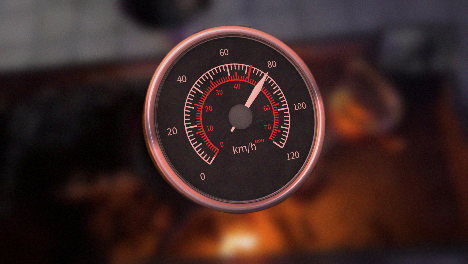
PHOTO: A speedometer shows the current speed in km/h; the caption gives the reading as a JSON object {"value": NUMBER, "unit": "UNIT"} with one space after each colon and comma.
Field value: {"value": 80, "unit": "km/h"}
